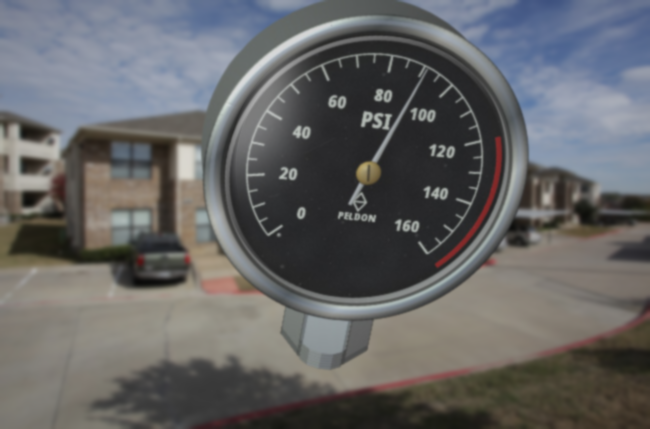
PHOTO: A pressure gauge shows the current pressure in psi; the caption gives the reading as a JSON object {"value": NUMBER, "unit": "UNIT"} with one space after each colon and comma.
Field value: {"value": 90, "unit": "psi"}
